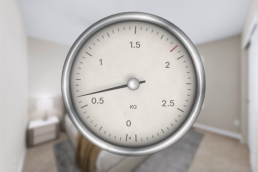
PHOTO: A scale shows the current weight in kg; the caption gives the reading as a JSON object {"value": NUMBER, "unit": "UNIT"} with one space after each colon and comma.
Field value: {"value": 0.6, "unit": "kg"}
